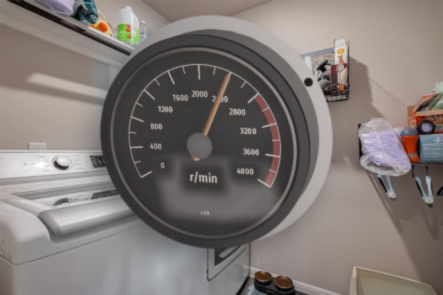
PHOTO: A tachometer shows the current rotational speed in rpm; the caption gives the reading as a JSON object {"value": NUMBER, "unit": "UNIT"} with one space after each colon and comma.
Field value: {"value": 2400, "unit": "rpm"}
